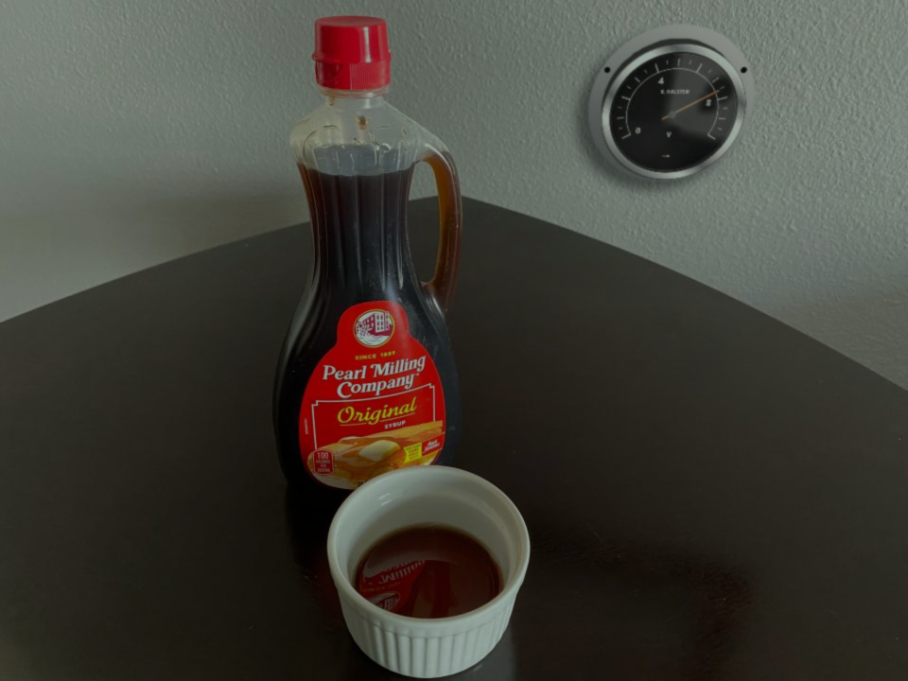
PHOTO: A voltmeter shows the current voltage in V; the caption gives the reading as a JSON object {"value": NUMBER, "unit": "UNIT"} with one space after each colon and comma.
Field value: {"value": 7.5, "unit": "V"}
